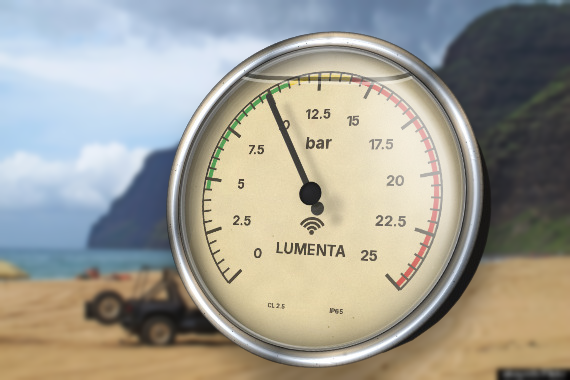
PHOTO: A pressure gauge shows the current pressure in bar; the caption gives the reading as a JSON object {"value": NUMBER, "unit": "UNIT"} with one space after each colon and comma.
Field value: {"value": 10, "unit": "bar"}
